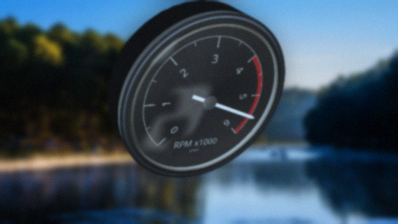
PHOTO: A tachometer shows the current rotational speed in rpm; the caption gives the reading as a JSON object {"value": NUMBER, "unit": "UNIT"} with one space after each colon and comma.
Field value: {"value": 5500, "unit": "rpm"}
